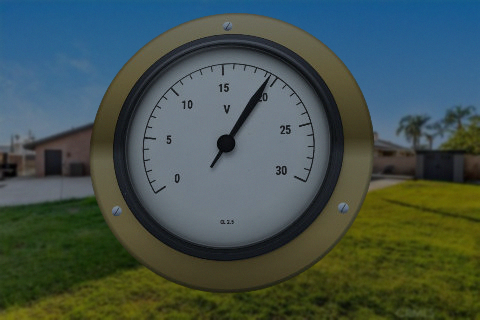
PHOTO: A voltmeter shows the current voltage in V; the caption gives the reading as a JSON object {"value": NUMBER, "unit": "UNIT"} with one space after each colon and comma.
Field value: {"value": 19.5, "unit": "V"}
